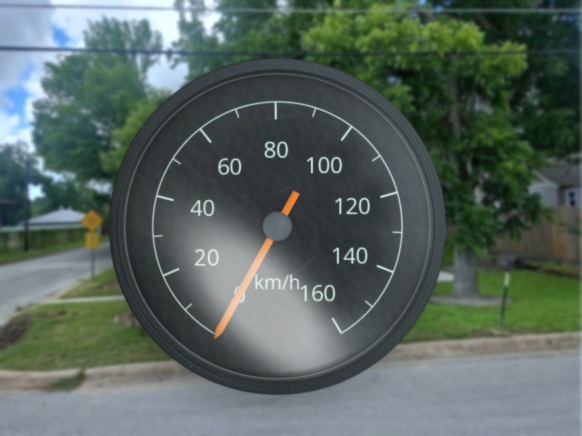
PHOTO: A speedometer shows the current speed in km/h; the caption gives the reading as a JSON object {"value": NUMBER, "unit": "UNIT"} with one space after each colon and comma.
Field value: {"value": 0, "unit": "km/h"}
